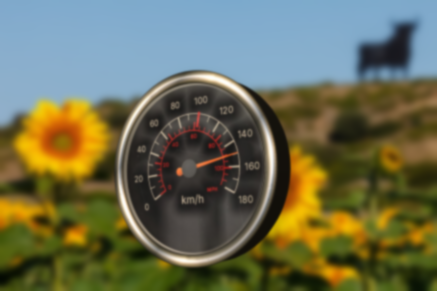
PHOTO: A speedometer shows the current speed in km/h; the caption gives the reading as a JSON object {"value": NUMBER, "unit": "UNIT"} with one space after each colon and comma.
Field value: {"value": 150, "unit": "km/h"}
